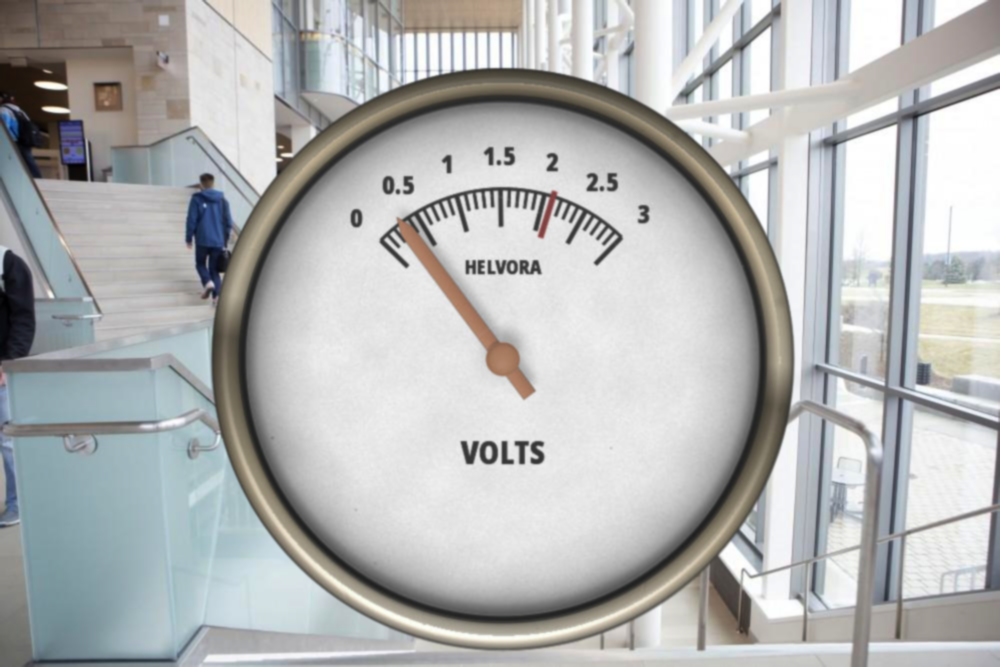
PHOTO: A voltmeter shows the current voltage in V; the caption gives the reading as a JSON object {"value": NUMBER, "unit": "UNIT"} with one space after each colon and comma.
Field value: {"value": 0.3, "unit": "V"}
